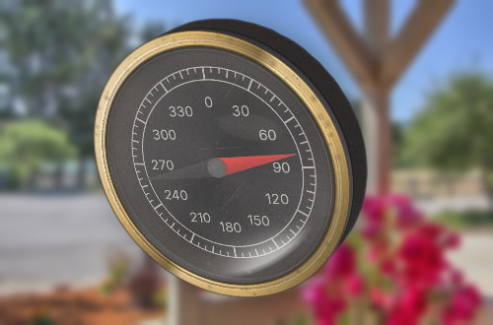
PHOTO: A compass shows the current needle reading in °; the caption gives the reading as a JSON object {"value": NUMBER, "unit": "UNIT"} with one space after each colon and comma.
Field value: {"value": 80, "unit": "°"}
